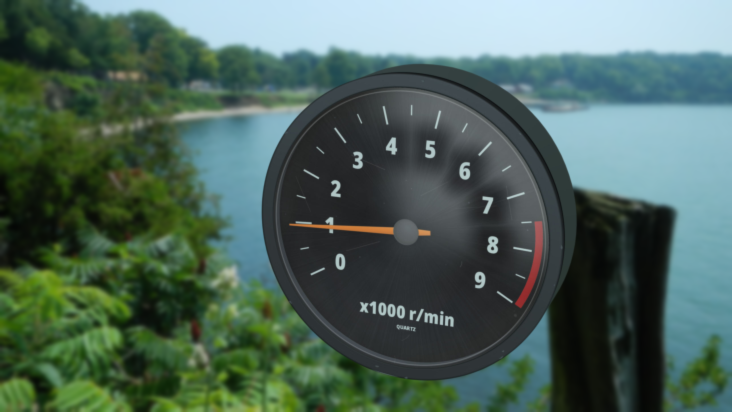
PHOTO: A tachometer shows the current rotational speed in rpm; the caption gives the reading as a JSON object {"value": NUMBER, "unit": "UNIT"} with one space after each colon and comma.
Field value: {"value": 1000, "unit": "rpm"}
